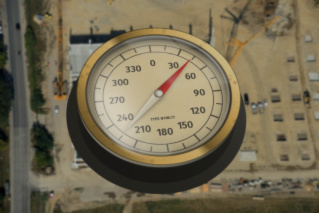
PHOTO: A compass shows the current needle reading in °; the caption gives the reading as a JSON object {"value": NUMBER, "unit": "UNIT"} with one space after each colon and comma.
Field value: {"value": 45, "unit": "°"}
